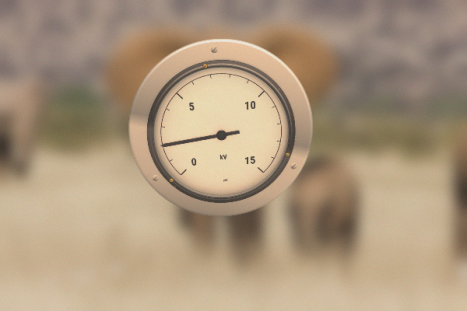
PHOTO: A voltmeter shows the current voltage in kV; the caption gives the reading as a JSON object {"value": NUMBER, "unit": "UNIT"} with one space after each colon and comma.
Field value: {"value": 2, "unit": "kV"}
